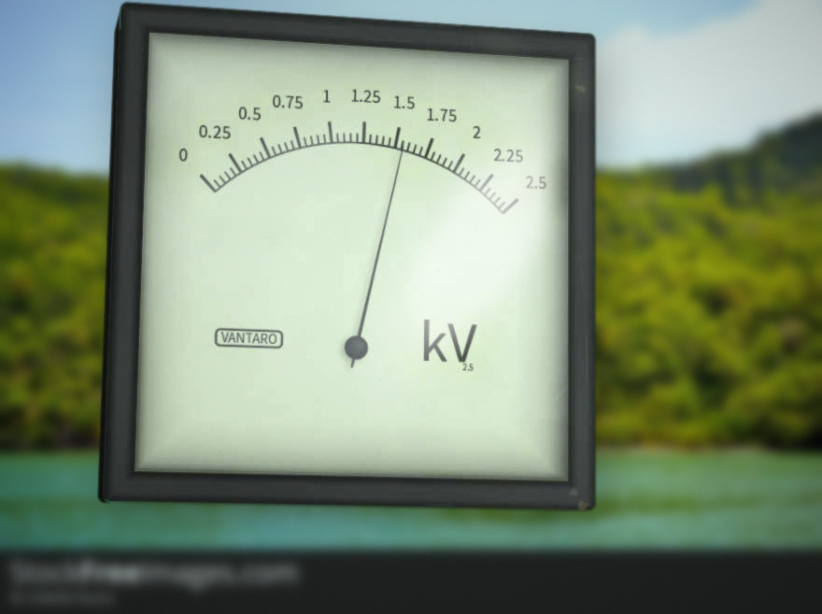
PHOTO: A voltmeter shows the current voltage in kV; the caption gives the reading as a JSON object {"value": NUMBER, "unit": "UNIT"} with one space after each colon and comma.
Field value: {"value": 1.55, "unit": "kV"}
